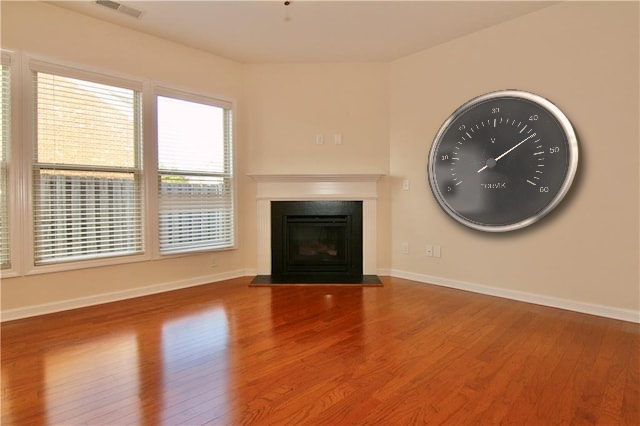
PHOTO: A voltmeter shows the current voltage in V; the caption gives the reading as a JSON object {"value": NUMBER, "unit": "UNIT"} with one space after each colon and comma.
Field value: {"value": 44, "unit": "V"}
